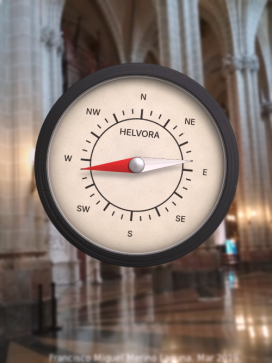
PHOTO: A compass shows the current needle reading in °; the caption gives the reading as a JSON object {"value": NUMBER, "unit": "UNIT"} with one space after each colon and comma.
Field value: {"value": 260, "unit": "°"}
